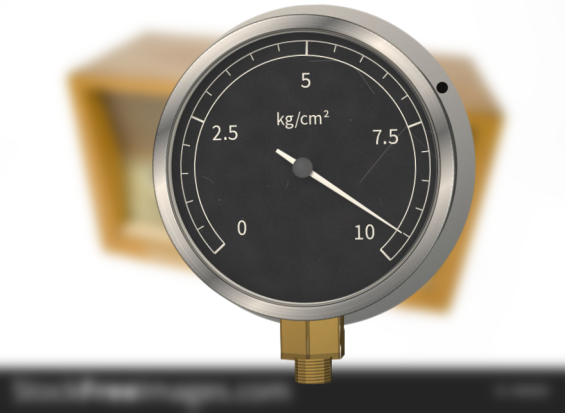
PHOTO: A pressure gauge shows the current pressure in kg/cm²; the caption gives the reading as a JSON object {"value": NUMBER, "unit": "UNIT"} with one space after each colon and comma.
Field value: {"value": 9.5, "unit": "kg/cm²"}
